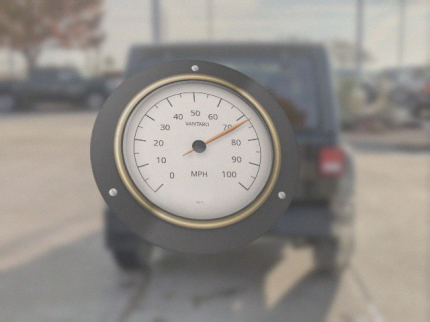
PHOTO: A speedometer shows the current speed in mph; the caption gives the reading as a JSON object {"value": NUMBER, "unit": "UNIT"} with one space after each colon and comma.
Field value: {"value": 72.5, "unit": "mph"}
